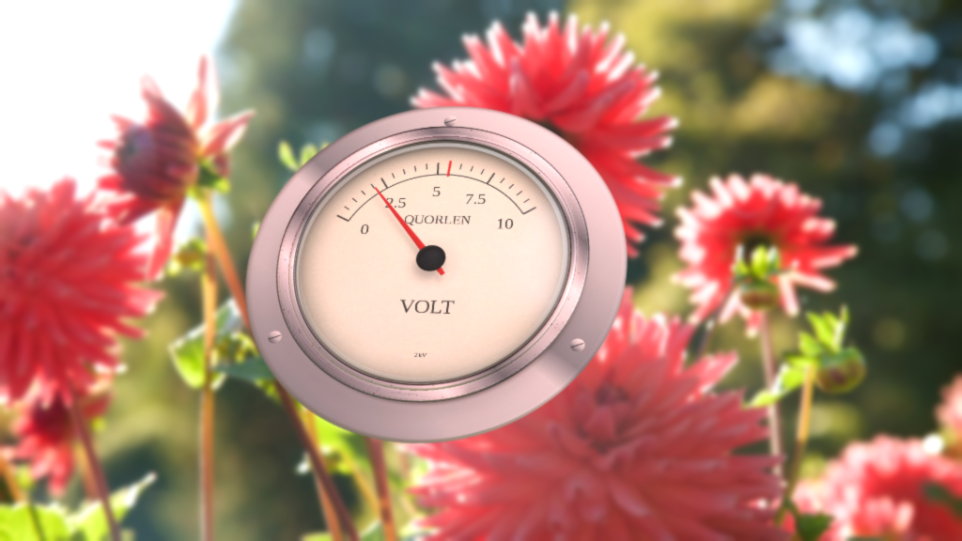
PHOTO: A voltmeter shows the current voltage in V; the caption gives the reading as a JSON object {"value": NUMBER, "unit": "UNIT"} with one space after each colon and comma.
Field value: {"value": 2, "unit": "V"}
